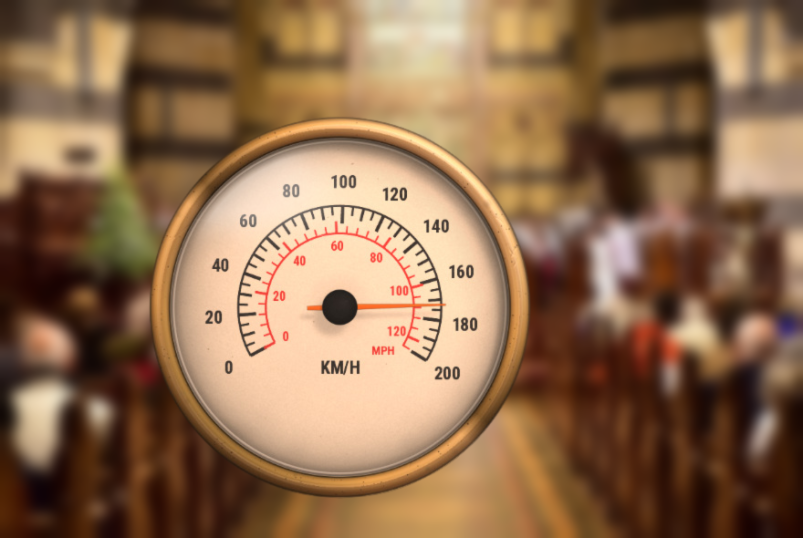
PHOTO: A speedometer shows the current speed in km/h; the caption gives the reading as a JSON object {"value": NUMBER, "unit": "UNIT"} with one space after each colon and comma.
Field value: {"value": 172.5, "unit": "km/h"}
